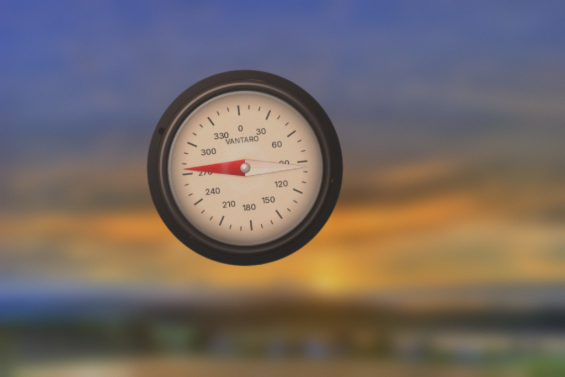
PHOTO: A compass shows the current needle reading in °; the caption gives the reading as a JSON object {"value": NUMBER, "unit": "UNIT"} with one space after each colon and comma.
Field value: {"value": 275, "unit": "°"}
